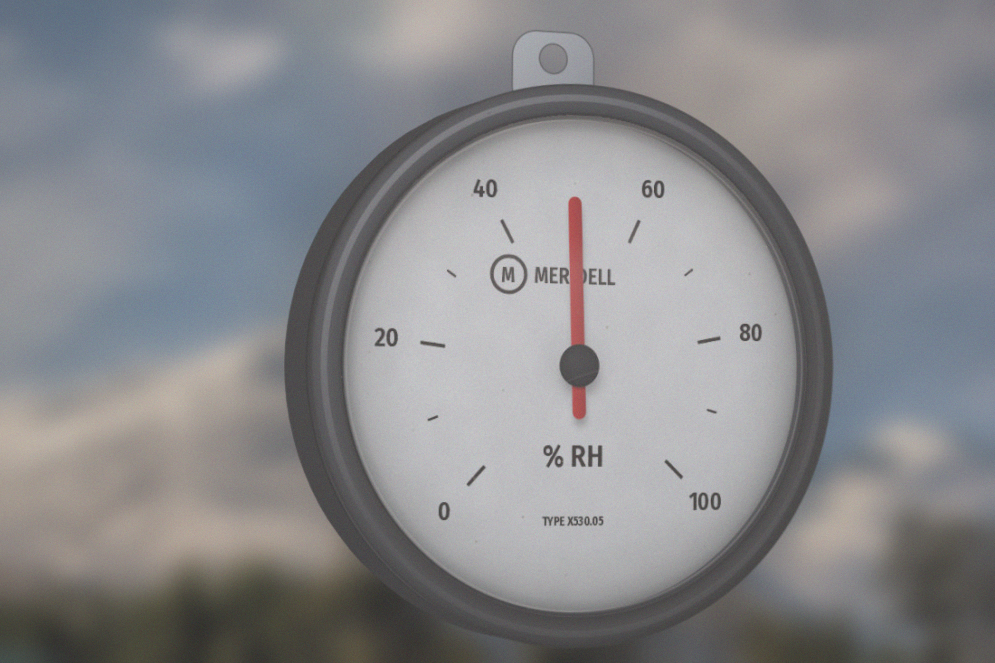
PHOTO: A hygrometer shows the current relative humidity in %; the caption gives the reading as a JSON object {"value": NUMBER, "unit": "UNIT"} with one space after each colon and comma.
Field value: {"value": 50, "unit": "%"}
